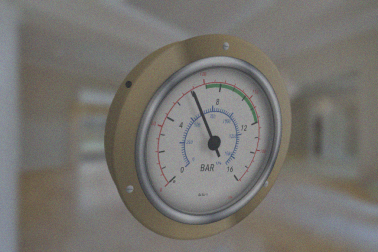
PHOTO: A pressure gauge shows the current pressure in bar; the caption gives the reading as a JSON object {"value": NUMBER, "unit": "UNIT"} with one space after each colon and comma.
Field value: {"value": 6, "unit": "bar"}
